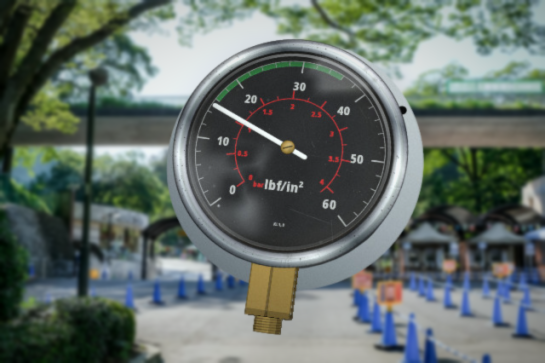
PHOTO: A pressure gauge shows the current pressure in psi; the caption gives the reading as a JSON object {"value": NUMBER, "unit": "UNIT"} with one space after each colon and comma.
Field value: {"value": 15, "unit": "psi"}
